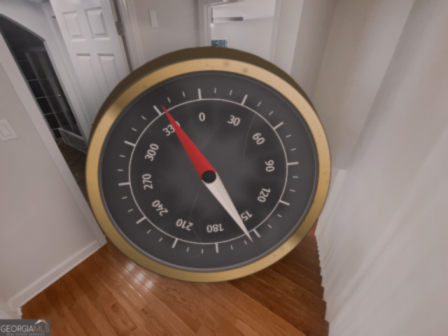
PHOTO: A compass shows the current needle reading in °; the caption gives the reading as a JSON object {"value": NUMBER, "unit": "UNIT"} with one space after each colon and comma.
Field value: {"value": 335, "unit": "°"}
